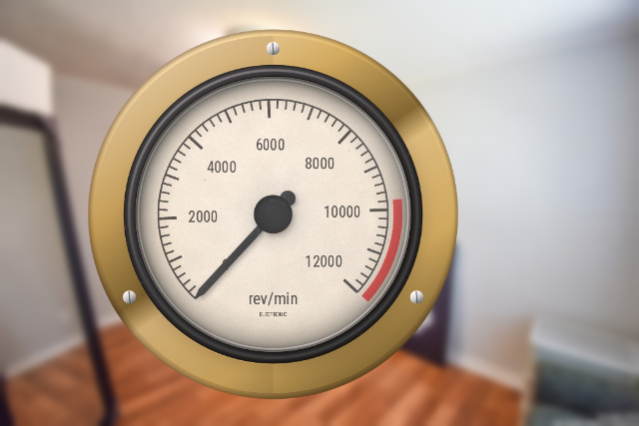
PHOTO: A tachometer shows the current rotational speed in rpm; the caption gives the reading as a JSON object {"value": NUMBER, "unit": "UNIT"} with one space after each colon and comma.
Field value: {"value": 0, "unit": "rpm"}
